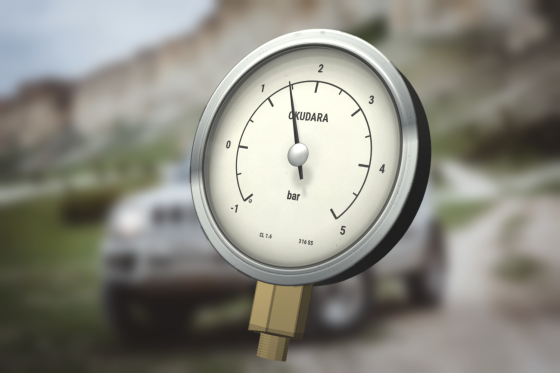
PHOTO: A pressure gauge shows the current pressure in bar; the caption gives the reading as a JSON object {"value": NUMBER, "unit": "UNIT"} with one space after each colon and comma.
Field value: {"value": 1.5, "unit": "bar"}
